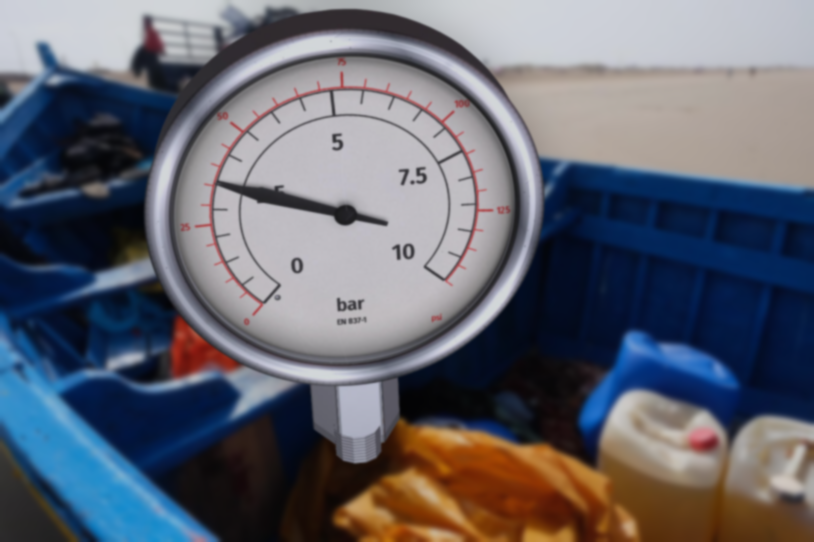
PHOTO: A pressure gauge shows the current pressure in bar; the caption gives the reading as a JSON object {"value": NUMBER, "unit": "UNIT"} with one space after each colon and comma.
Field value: {"value": 2.5, "unit": "bar"}
